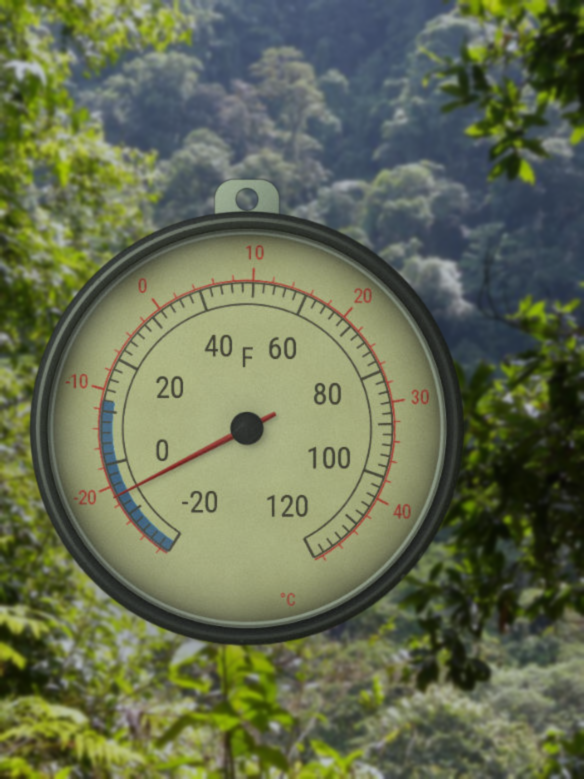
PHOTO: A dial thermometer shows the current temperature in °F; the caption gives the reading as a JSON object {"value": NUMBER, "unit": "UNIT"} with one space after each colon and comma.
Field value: {"value": -6, "unit": "°F"}
